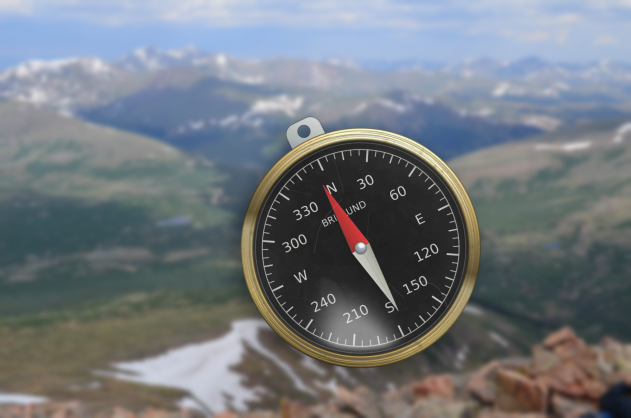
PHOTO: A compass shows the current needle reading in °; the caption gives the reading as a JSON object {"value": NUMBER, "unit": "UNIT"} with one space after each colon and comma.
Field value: {"value": 355, "unit": "°"}
